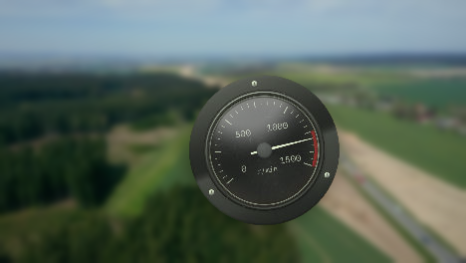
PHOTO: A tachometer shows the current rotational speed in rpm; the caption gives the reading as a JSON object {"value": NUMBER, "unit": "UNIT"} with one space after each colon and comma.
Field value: {"value": 1300, "unit": "rpm"}
